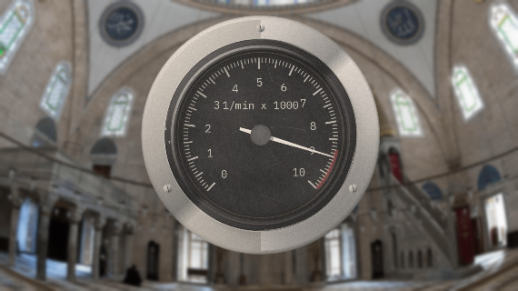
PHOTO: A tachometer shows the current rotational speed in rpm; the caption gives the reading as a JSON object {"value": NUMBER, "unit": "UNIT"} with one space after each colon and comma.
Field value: {"value": 9000, "unit": "rpm"}
